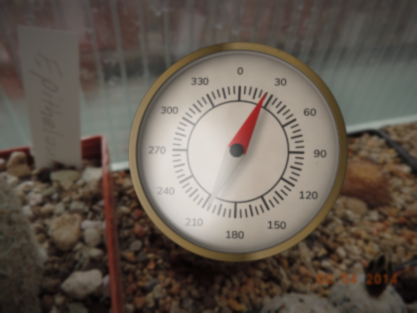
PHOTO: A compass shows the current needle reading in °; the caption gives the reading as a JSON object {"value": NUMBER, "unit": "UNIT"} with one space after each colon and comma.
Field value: {"value": 25, "unit": "°"}
